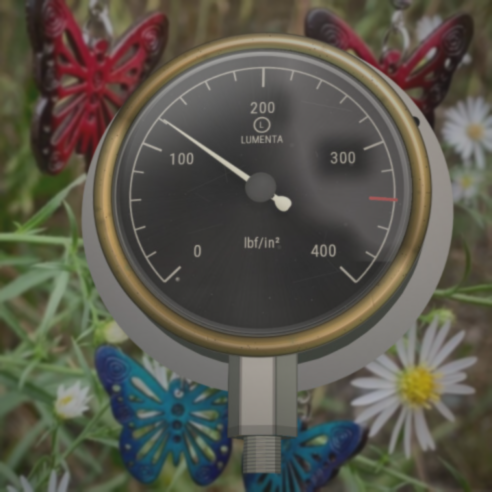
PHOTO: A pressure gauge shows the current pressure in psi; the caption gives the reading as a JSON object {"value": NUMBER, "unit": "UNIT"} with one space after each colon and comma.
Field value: {"value": 120, "unit": "psi"}
